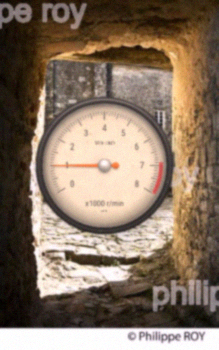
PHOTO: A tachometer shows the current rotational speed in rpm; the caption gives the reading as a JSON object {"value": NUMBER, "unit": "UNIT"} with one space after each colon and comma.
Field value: {"value": 1000, "unit": "rpm"}
